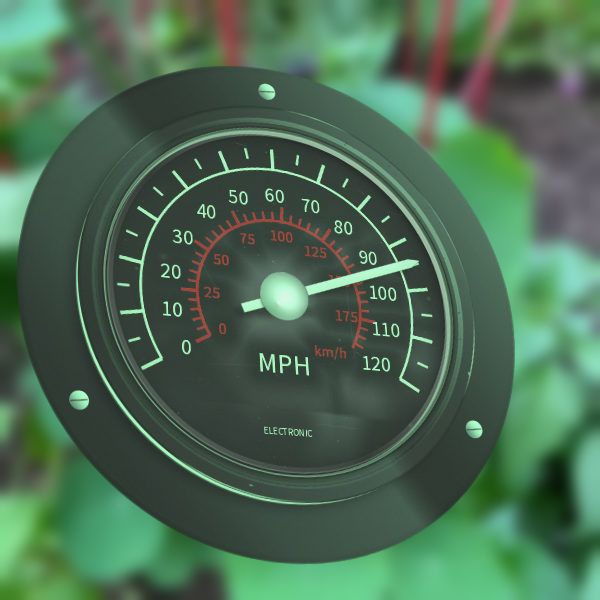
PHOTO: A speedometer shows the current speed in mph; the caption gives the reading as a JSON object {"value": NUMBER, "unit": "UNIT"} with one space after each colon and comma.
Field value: {"value": 95, "unit": "mph"}
